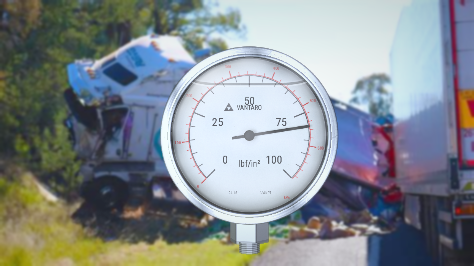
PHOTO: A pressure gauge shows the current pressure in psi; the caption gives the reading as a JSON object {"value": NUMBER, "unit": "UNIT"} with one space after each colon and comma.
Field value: {"value": 80, "unit": "psi"}
